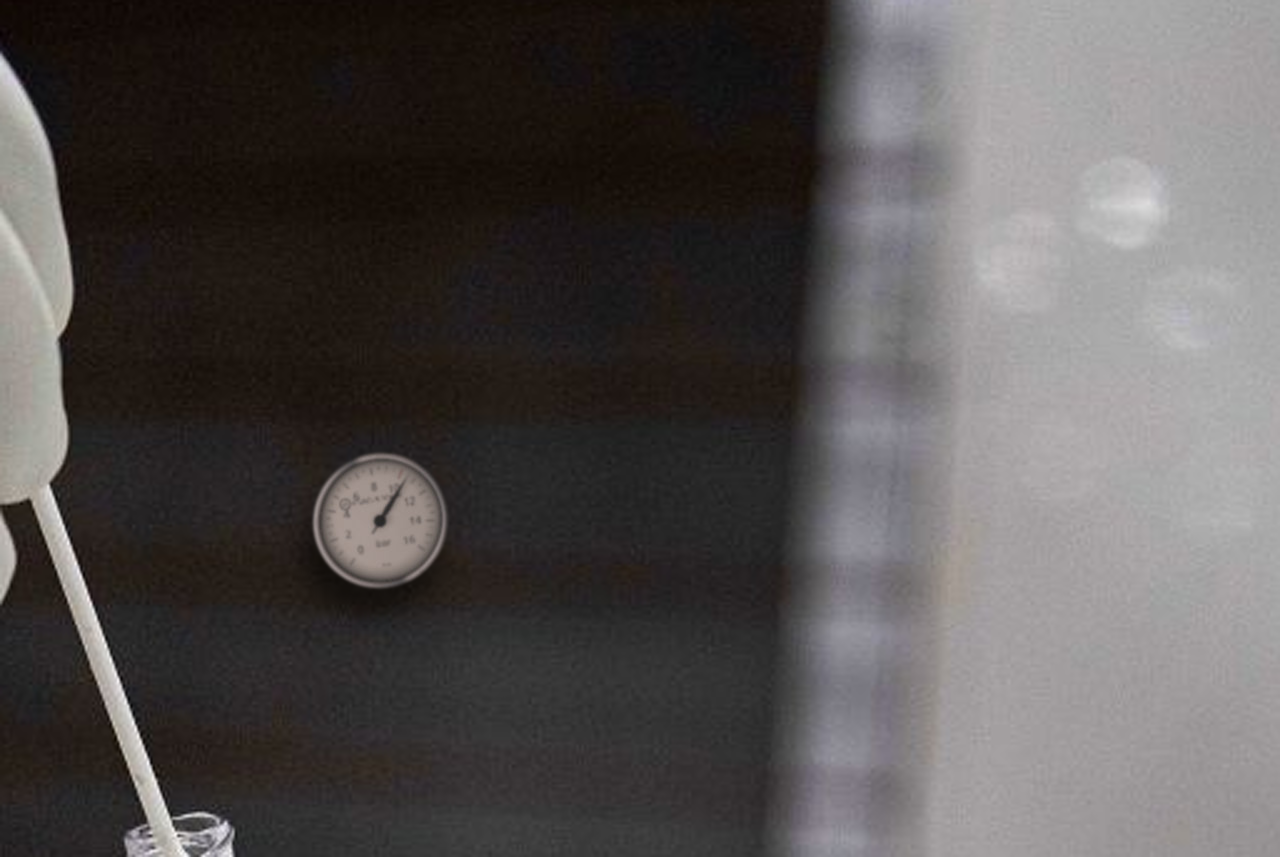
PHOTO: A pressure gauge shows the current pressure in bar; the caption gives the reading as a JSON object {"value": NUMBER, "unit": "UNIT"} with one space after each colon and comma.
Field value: {"value": 10.5, "unit": "bar"}
